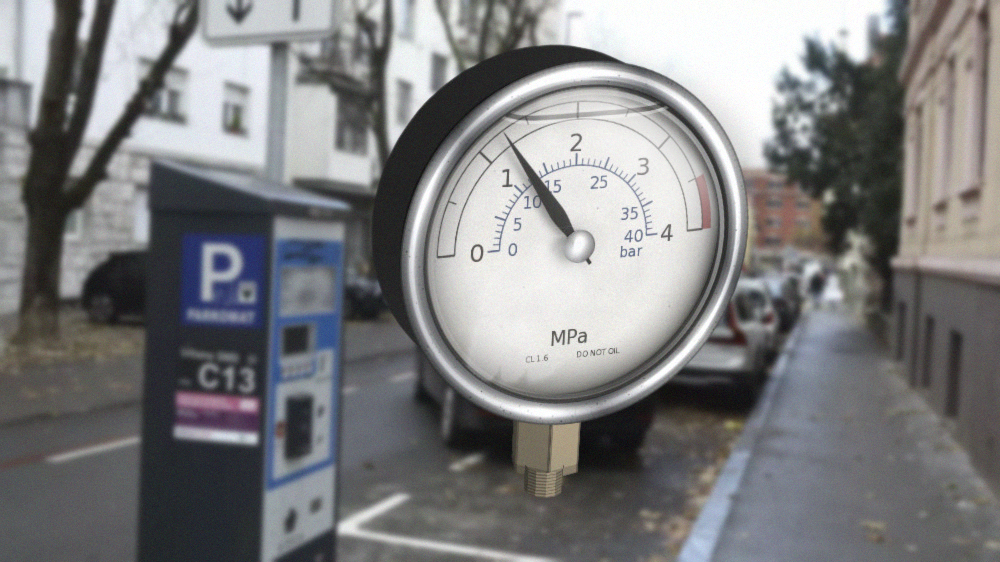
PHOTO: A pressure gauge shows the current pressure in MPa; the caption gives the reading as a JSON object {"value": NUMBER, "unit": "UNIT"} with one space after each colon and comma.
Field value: {"value": 1.25, "unit": "MPa"}
